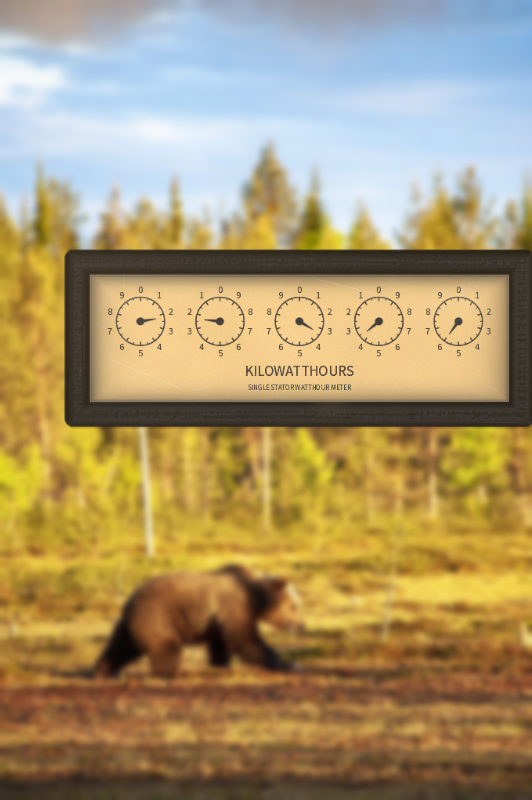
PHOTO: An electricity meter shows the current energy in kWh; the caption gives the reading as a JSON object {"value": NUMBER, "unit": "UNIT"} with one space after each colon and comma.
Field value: {"value": 22336, "unit": "kWh"}
